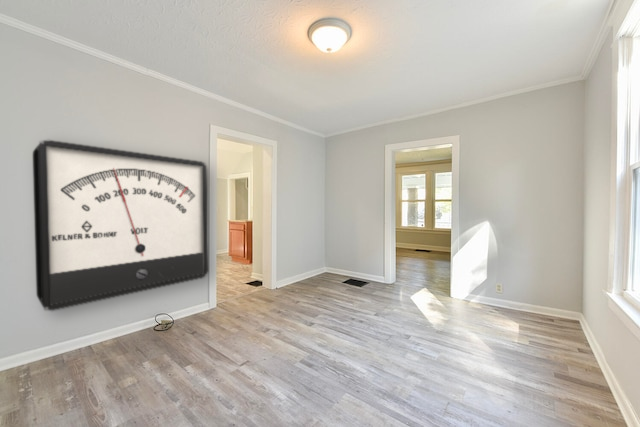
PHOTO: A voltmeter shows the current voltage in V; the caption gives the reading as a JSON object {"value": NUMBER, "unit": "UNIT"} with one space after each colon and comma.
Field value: {"value": 200, "unit": "V"}
